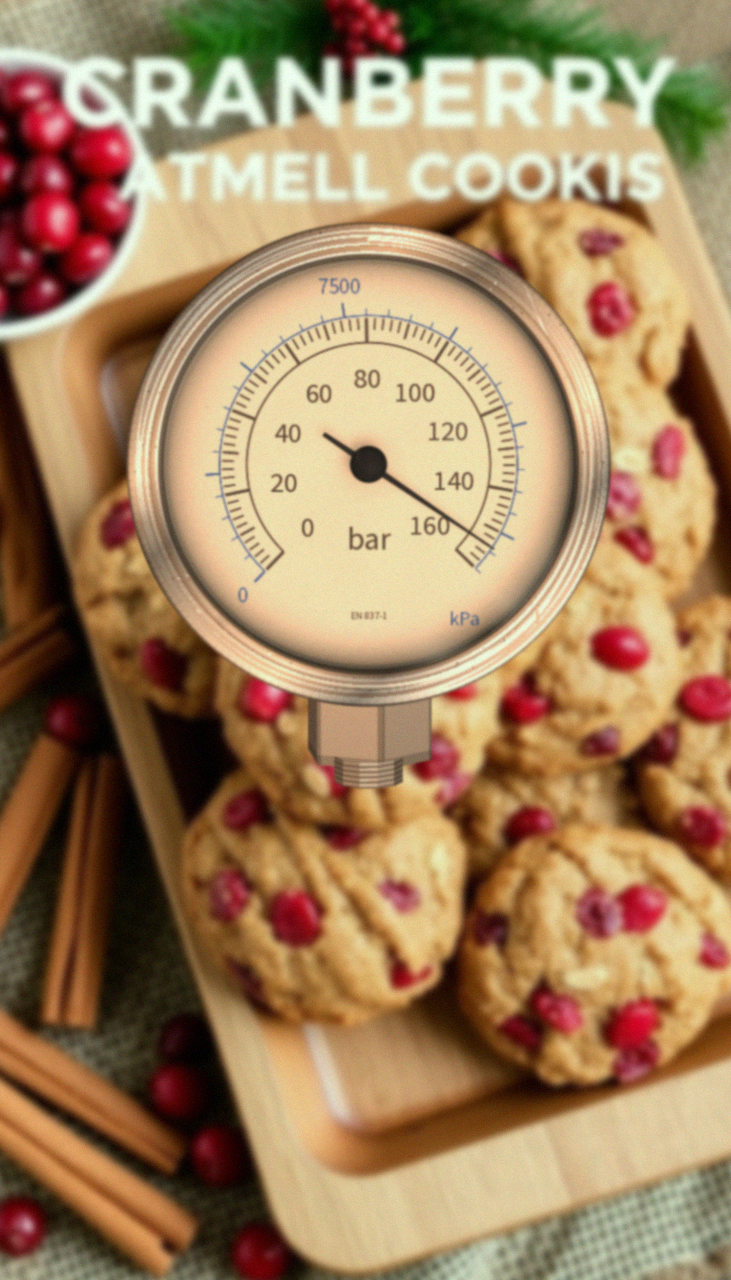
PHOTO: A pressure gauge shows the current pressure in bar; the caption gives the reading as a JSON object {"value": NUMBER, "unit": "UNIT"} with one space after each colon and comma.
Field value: {"value": 154, "unit": "bar"}
